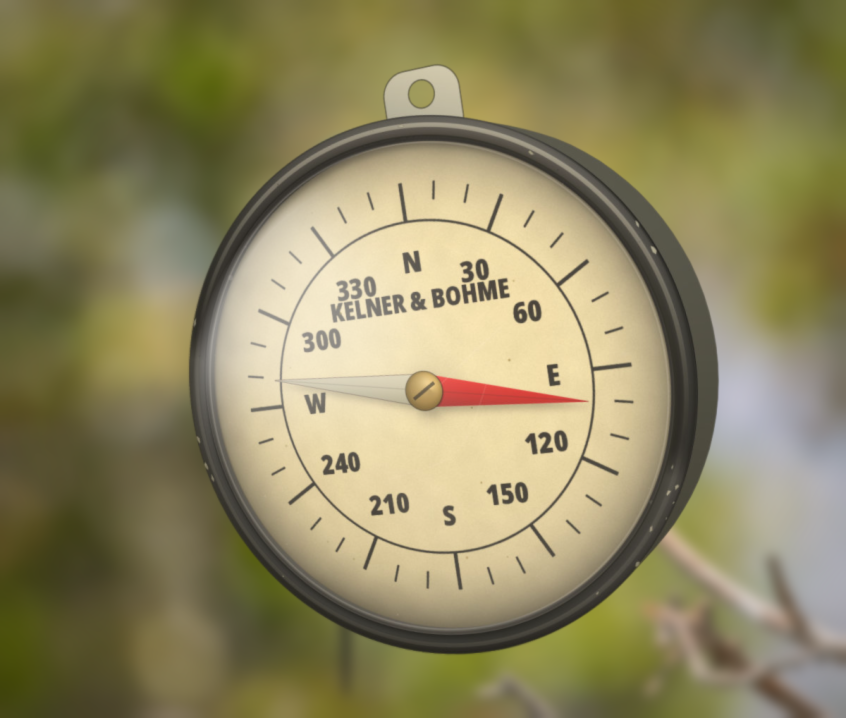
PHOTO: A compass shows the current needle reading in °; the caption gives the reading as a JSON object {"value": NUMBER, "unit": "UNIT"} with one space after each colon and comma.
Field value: {"value": 100, "unit": "°"}
